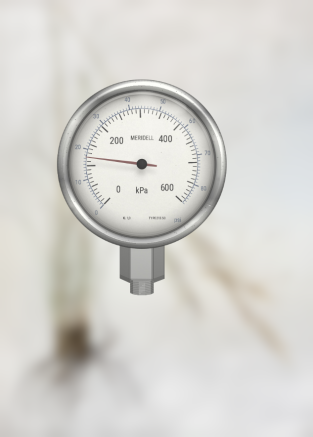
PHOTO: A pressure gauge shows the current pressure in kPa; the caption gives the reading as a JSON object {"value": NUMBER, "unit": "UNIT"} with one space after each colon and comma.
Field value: {"value": 120, "unit": "kPa"}
